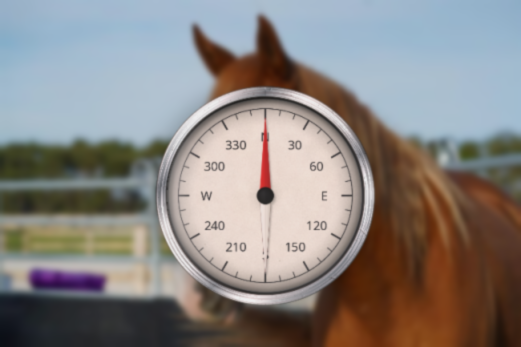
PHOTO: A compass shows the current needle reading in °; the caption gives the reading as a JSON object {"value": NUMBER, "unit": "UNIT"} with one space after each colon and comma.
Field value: {"value": 0, "unit": "°"}
